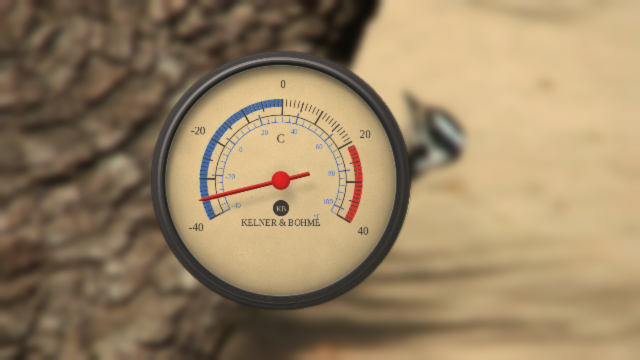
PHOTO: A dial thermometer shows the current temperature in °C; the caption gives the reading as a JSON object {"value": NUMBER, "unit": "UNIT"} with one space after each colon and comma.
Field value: {"value": -35, "unit": "°C"}
